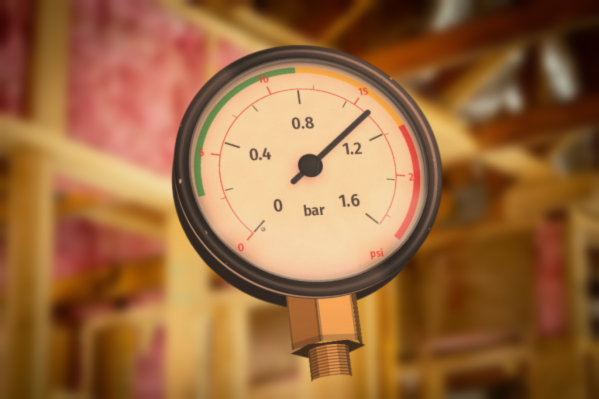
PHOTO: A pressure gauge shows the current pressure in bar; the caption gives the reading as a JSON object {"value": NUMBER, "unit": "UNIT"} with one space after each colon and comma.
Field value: {"value": 1.1, "unit": "bar"}
